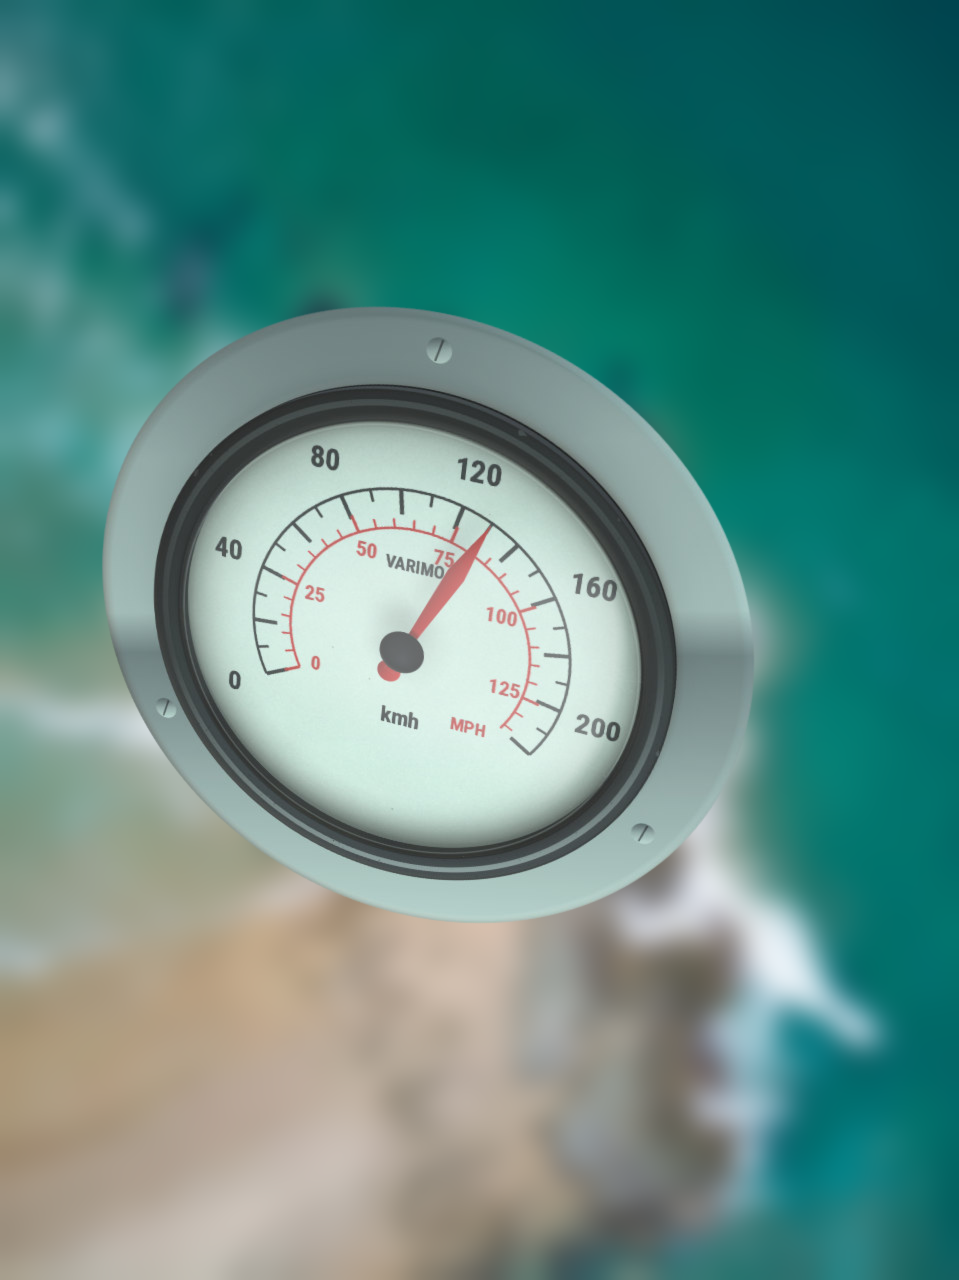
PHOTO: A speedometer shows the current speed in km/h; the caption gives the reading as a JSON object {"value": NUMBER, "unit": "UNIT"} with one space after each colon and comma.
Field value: {"value": 130, "unit": "km/h"}
